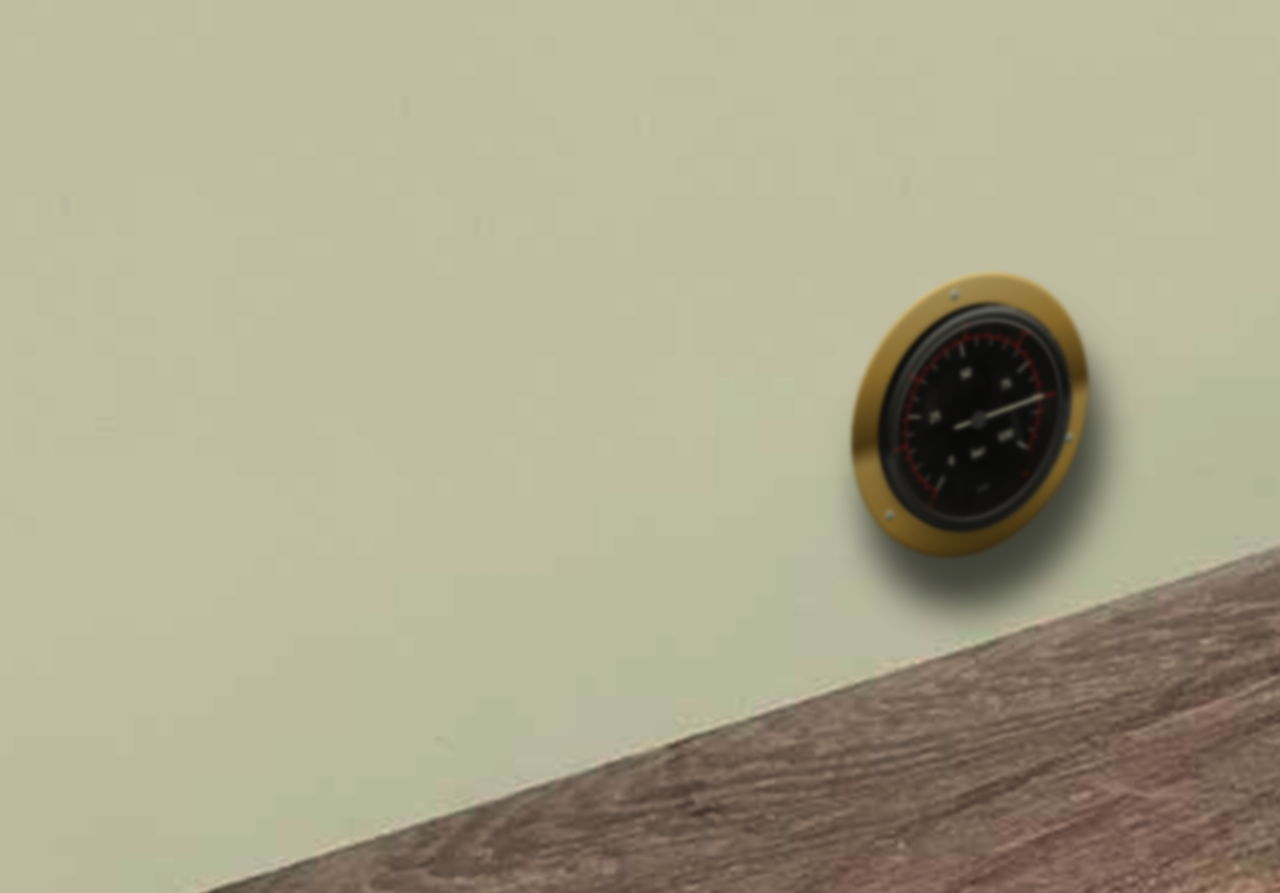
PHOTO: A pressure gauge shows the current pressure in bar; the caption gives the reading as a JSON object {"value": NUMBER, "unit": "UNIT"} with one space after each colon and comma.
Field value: {"value": 85, "unit": "bar"}
